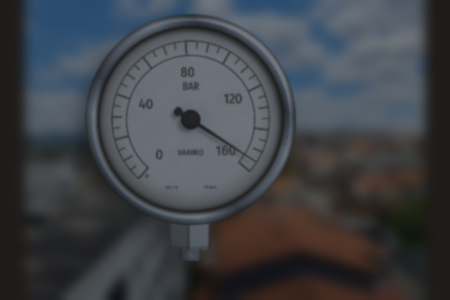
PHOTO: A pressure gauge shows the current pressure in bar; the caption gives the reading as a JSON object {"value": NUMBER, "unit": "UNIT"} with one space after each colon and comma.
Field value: {"value": 155, "unit": "bar"}
